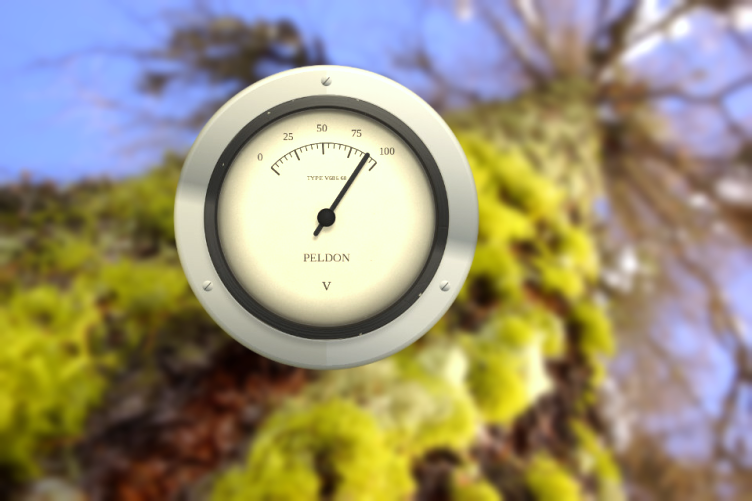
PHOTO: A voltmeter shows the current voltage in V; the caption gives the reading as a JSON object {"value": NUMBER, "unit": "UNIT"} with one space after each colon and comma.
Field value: {"value": 90, "unit": "V"}
